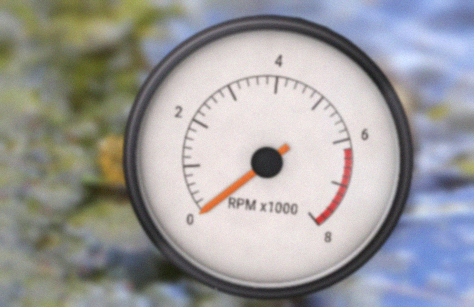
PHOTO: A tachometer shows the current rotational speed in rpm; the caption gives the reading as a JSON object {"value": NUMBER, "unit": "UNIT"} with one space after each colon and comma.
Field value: {"value": 0, "unit": "rpm"}
